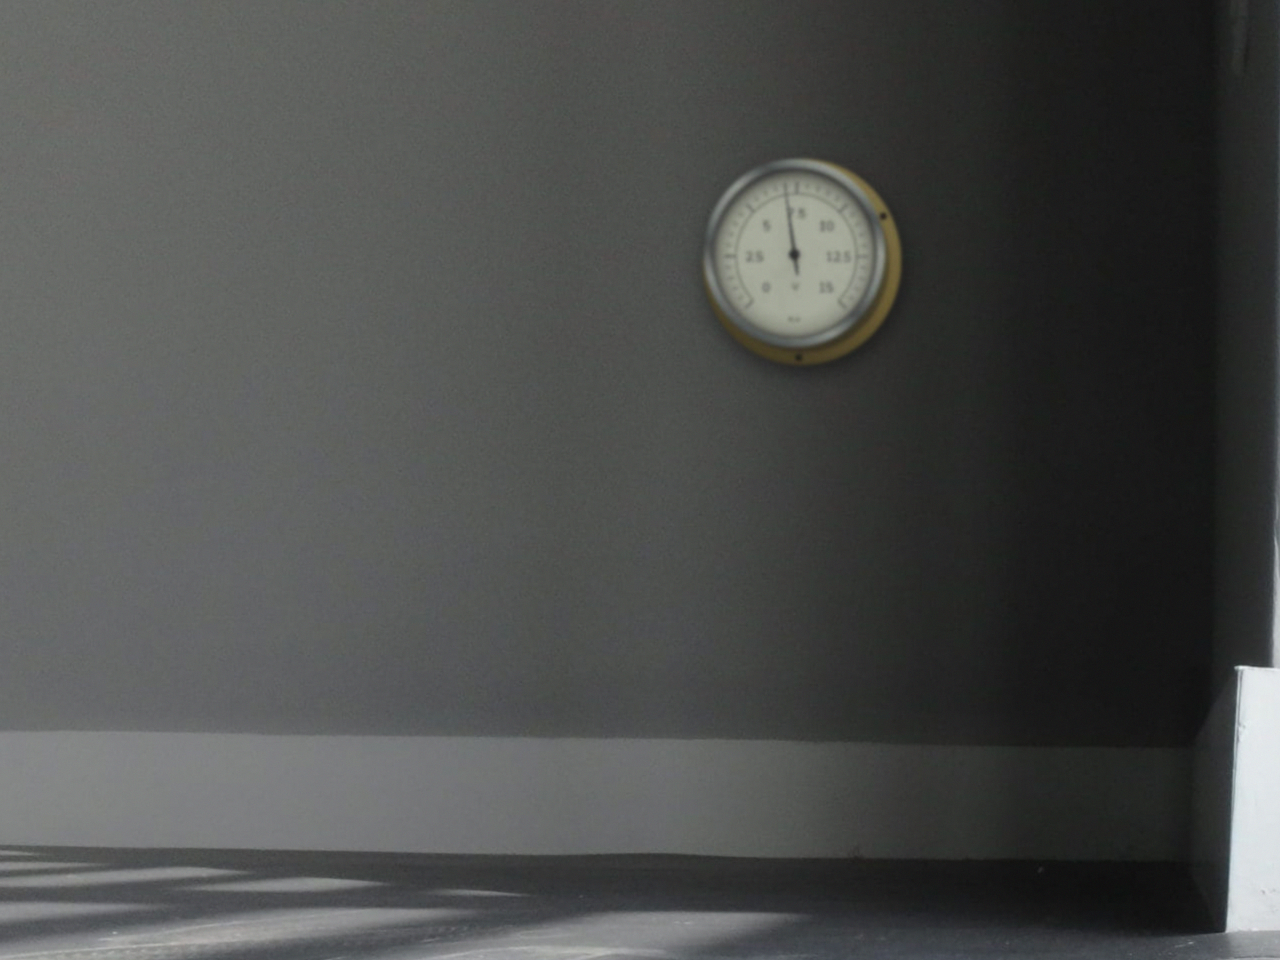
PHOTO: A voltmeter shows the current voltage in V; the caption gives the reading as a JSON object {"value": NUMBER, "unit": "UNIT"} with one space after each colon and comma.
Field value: {"value": 7, "unit": "V"}
